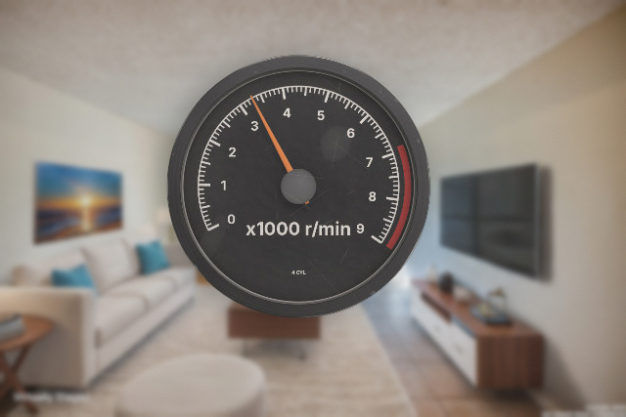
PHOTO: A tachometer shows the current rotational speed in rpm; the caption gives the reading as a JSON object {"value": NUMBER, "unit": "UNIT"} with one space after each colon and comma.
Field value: {"value": 3300, "unit": "rpm"}
